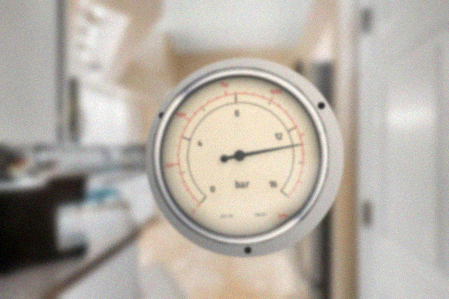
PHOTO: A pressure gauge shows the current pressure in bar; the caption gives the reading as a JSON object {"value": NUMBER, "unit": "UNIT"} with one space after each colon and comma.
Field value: {"value": 13, "unit": "bar"}
